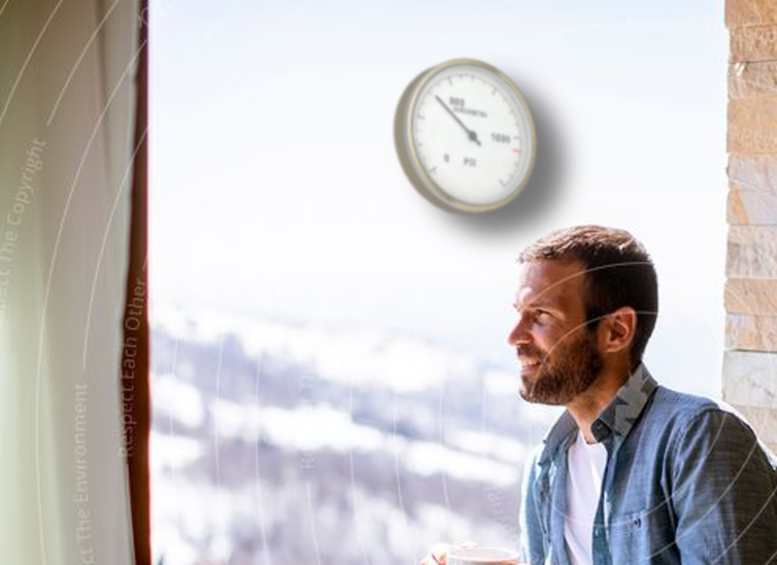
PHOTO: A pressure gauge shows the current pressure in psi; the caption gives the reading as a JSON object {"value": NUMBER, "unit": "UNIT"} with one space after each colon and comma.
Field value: {"value": 600, "unit": "psi"}
